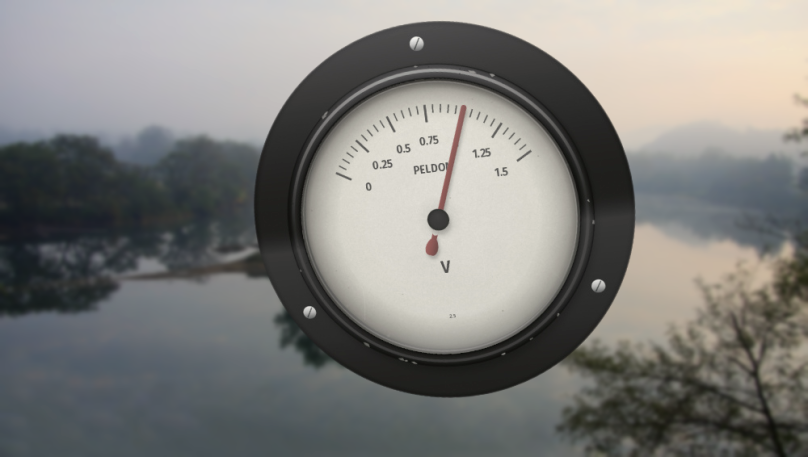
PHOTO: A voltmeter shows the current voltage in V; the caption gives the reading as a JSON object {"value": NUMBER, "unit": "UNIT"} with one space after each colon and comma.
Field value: {"value": 1, "unit": "V"}
